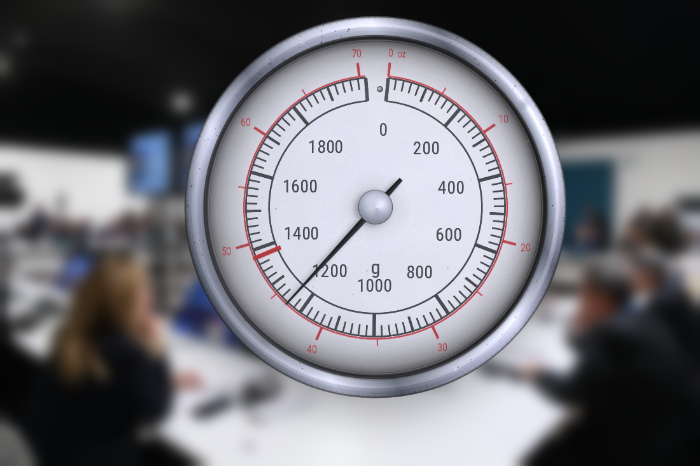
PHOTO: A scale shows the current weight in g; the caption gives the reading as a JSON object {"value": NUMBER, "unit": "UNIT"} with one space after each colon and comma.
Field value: {"value": 1240, "unit": "g"}
